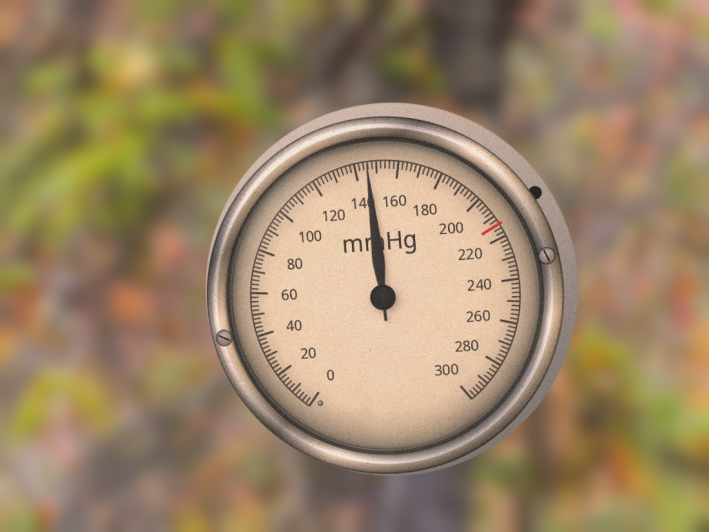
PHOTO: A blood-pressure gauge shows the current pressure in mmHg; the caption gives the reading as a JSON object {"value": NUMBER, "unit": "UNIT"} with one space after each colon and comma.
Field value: {"value": 146, "unit": "mmHg"}
